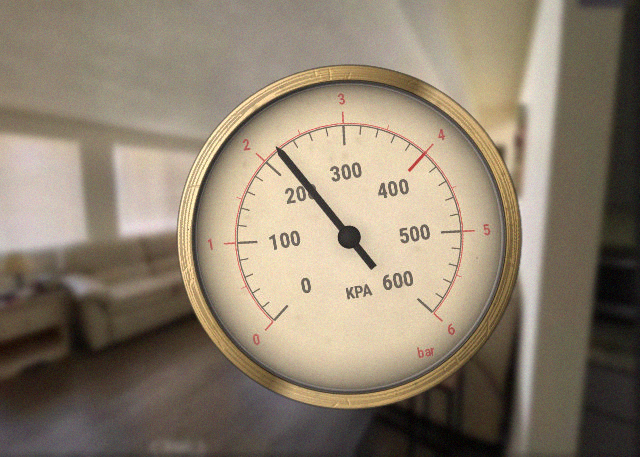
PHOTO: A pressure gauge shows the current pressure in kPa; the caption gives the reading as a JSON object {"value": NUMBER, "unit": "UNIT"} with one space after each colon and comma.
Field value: {"value": 220, "unit": "kPa"}
